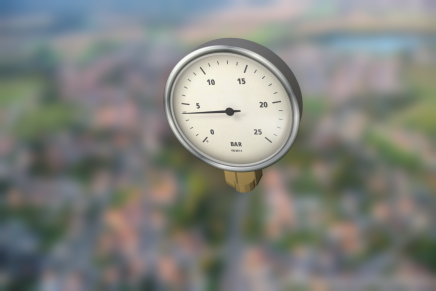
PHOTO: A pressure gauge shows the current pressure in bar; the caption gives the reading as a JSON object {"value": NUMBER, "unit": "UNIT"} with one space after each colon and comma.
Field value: {"value": 4, "unit": "bar"}
